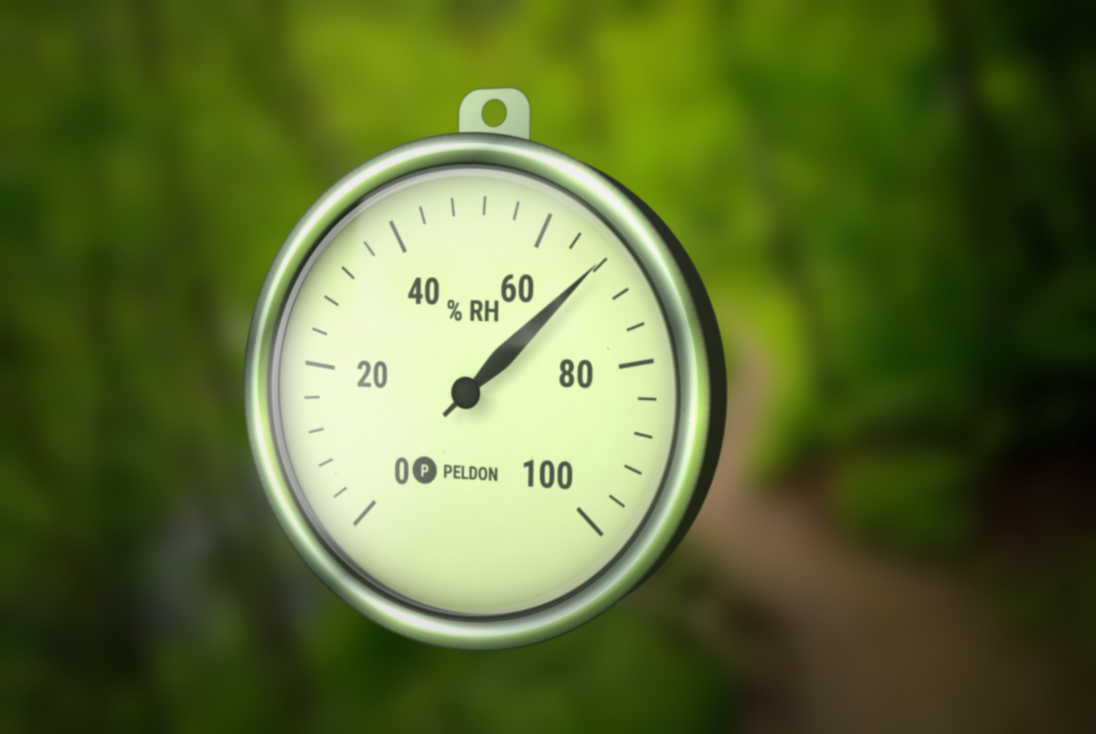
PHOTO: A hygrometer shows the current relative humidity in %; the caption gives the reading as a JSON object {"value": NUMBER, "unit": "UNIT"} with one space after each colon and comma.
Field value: {"value": 68, "unit": "%"}
